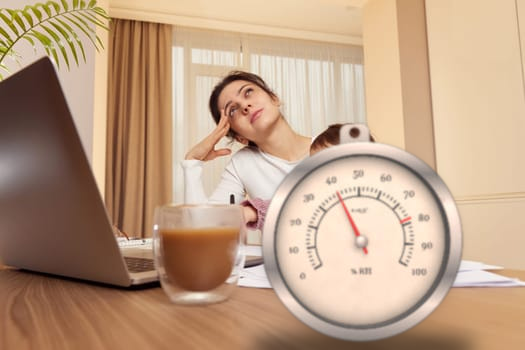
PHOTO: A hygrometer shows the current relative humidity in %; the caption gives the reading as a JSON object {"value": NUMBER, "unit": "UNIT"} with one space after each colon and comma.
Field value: {"value": 40, "unit": "%"}
